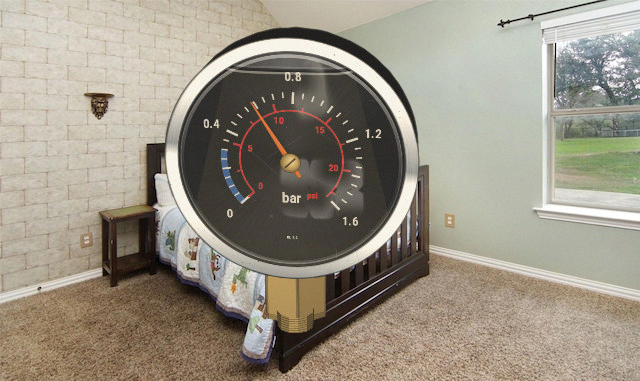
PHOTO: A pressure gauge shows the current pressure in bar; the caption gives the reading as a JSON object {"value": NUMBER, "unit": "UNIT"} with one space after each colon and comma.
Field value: {"value": 0.6, "unit": "bar"}
